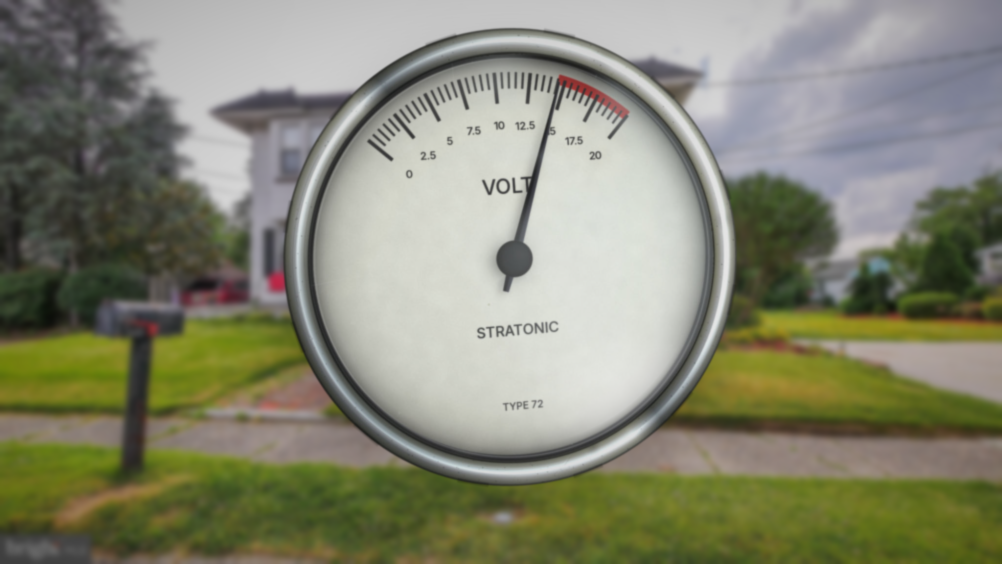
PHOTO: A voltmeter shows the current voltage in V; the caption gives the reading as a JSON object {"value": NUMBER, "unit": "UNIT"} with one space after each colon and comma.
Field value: {"value": 14.5, "unit": "V"}
